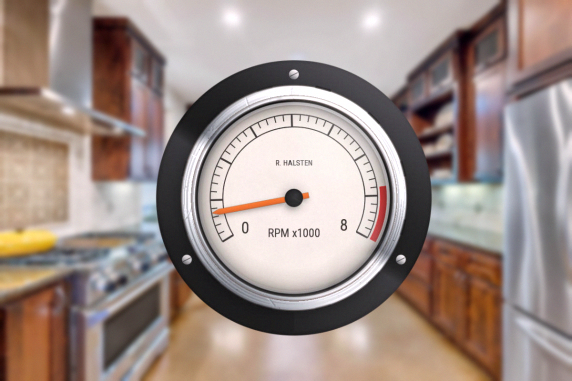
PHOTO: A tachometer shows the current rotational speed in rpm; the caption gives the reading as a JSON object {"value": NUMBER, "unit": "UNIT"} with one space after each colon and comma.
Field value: {"value": 700, "unit": "rpm"}
